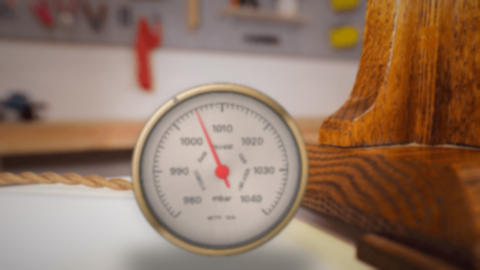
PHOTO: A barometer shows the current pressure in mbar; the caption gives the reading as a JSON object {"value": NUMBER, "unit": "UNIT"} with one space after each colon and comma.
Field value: {"value": 1005, "unit": "mbar"}
